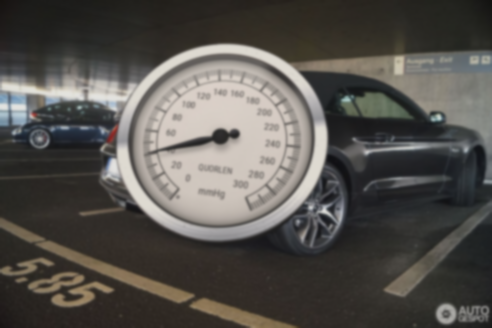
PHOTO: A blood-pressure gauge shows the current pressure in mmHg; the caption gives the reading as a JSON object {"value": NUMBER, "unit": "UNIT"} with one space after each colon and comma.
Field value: {"value": 40, "unit": "mmHg"}
